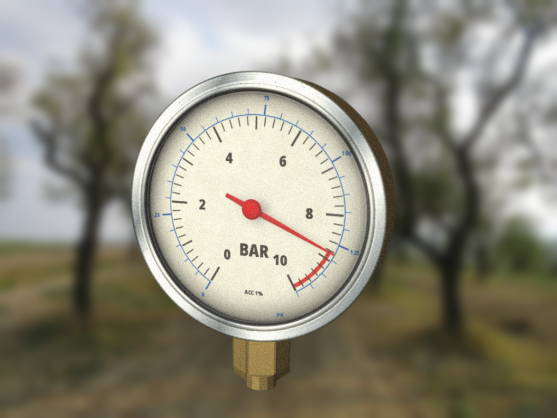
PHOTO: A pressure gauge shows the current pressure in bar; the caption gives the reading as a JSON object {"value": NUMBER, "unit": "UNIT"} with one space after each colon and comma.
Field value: {"value": 8.8, "unit": "bar"}
